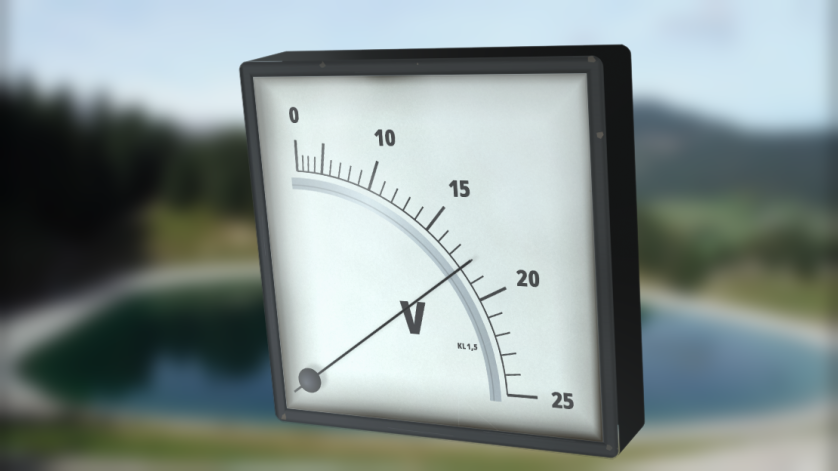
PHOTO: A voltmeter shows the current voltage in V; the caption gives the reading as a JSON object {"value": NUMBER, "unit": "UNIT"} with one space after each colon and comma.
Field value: {"value": 18, "unit": "V"}
